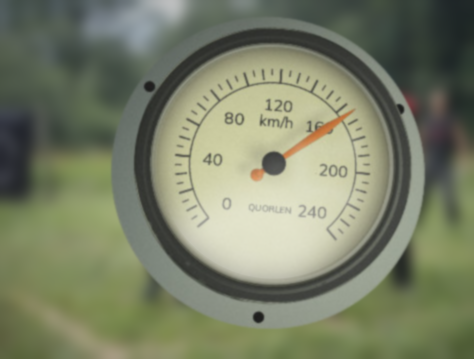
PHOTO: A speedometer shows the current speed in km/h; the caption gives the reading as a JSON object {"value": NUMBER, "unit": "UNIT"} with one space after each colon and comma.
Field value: {"value": 165, "unit": "km/h"}
